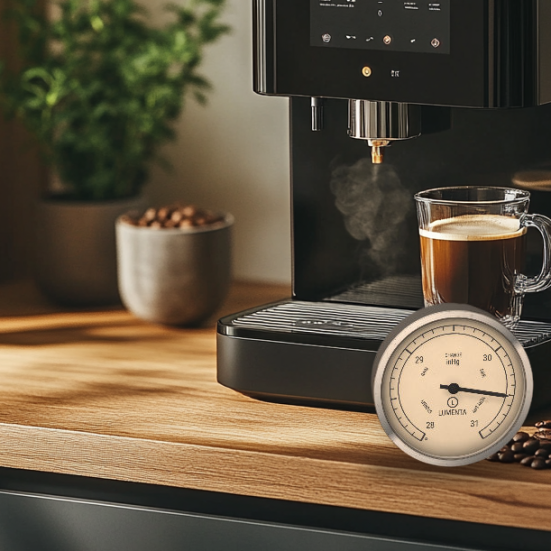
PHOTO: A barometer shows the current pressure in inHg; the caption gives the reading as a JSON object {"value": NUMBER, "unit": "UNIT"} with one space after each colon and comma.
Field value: {"value": 30.5, "unit": "inHg"}
